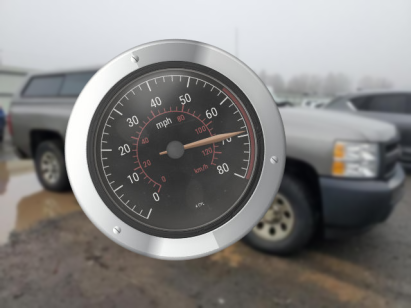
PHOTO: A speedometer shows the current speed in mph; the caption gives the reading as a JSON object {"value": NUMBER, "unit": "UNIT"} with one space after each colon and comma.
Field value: {"value": 69, "unit": "mph"}
